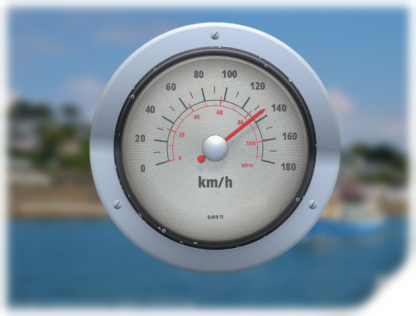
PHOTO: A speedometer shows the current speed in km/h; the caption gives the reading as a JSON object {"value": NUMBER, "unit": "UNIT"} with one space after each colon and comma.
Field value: {"value": 135, "unit": "km/h"}
